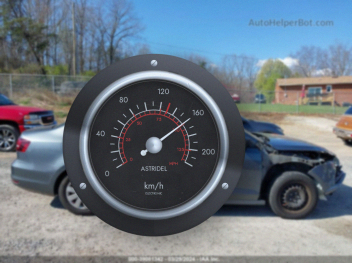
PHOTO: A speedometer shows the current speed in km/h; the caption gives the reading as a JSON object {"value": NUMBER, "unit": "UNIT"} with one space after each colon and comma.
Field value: {"value": 160, "unit": "km/h"}
